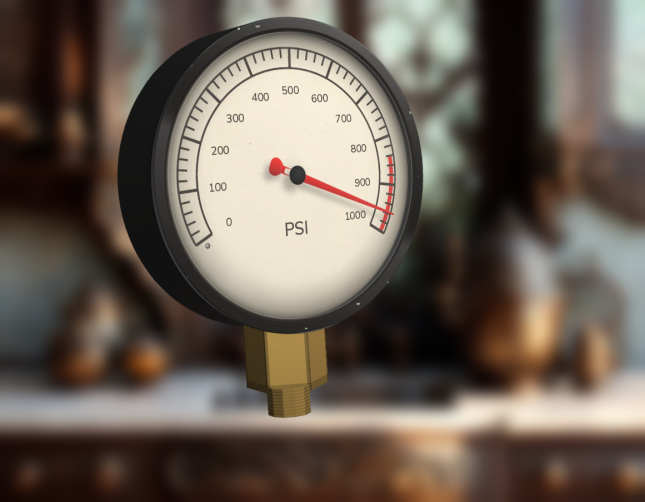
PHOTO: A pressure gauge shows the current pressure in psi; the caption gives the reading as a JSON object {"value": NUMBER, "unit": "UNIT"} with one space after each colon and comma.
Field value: {"value": 960, "unit": "psi"}
